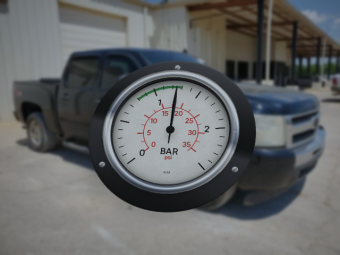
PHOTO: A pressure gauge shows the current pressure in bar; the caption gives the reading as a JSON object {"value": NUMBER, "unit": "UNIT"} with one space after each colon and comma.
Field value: {"value": 1.25, "unit": "bar"}
